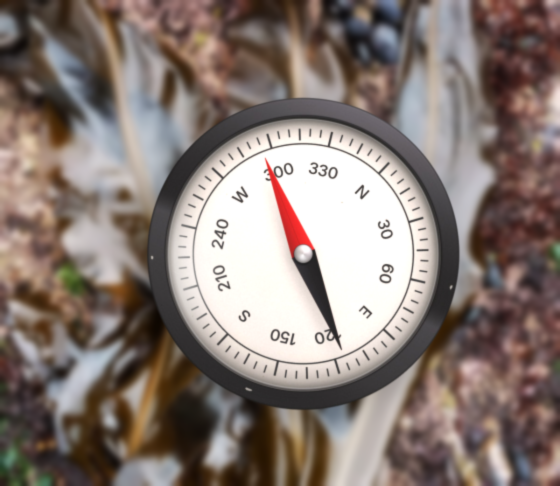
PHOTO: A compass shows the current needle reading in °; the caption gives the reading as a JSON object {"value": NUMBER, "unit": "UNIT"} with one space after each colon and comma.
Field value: {"value": 295, "unit": "°"}
